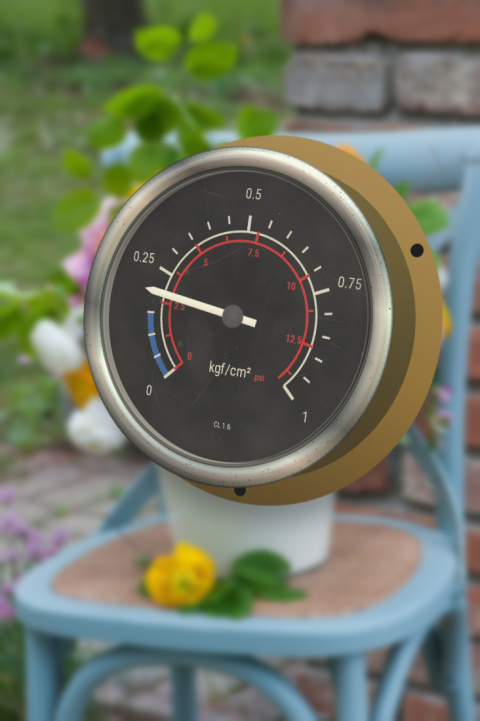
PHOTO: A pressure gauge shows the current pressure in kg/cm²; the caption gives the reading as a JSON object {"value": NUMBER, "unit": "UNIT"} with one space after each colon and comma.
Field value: {"value": 0.2, "unit": "kg/cm²"}
